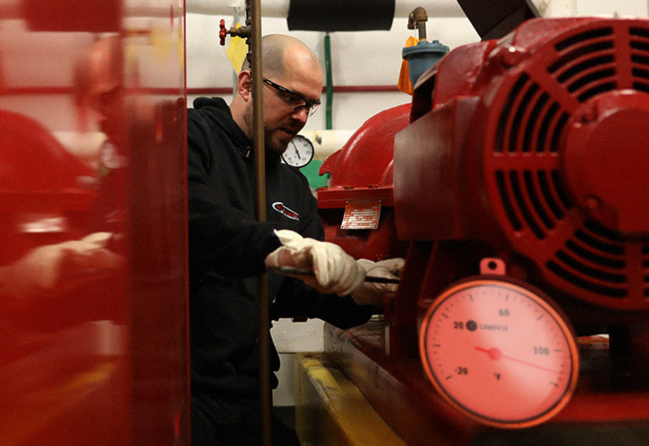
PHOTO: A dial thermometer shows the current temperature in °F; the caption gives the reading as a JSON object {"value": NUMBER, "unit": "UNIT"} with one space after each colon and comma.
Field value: {"value": 112, "unit": "°F"}
